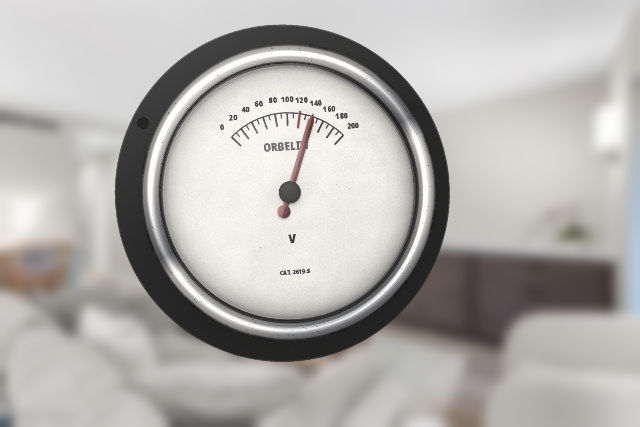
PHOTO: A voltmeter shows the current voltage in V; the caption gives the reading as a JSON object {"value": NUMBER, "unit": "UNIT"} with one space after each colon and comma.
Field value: {"value": 140, "unit": "V"}
